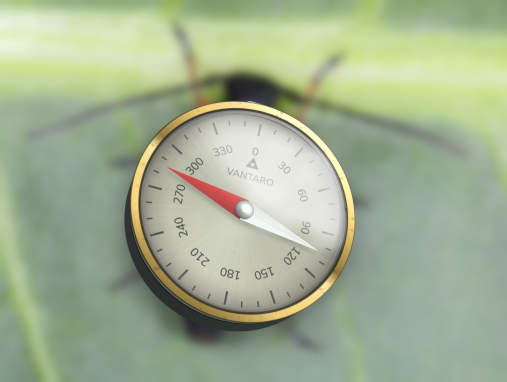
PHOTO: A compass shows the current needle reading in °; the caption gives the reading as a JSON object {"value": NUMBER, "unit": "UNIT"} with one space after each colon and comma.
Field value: {"value": 285, "unit": "°"}
